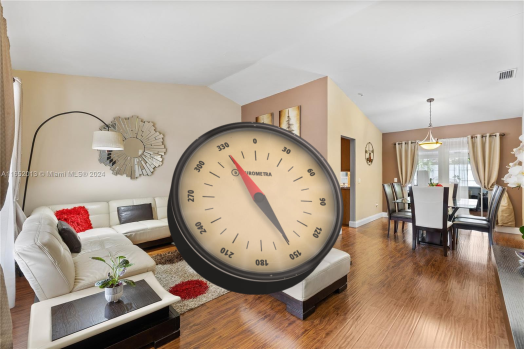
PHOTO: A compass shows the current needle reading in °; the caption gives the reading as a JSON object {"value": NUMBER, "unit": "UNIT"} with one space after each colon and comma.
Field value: {"value": 330, "unit": "°"}
